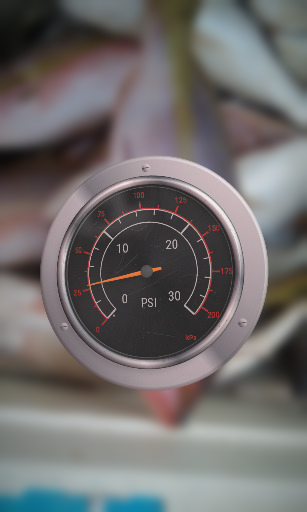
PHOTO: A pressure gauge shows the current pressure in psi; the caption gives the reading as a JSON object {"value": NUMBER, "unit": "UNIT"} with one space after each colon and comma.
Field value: {"value": 4, "unit": "psi"}
